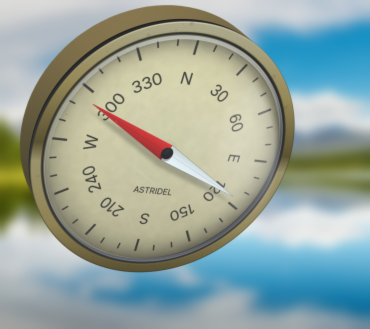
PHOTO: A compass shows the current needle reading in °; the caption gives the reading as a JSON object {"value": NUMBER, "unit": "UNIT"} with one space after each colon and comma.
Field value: {"value": 295, "unit": "°"}
